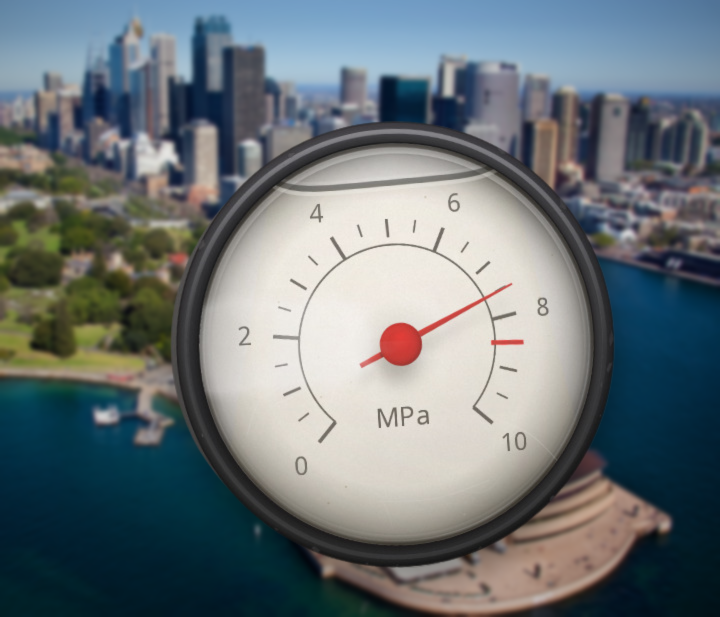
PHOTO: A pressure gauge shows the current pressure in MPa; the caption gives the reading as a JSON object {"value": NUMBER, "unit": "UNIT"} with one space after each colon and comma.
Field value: {"value": 7.5, "unit": "MPa"}
